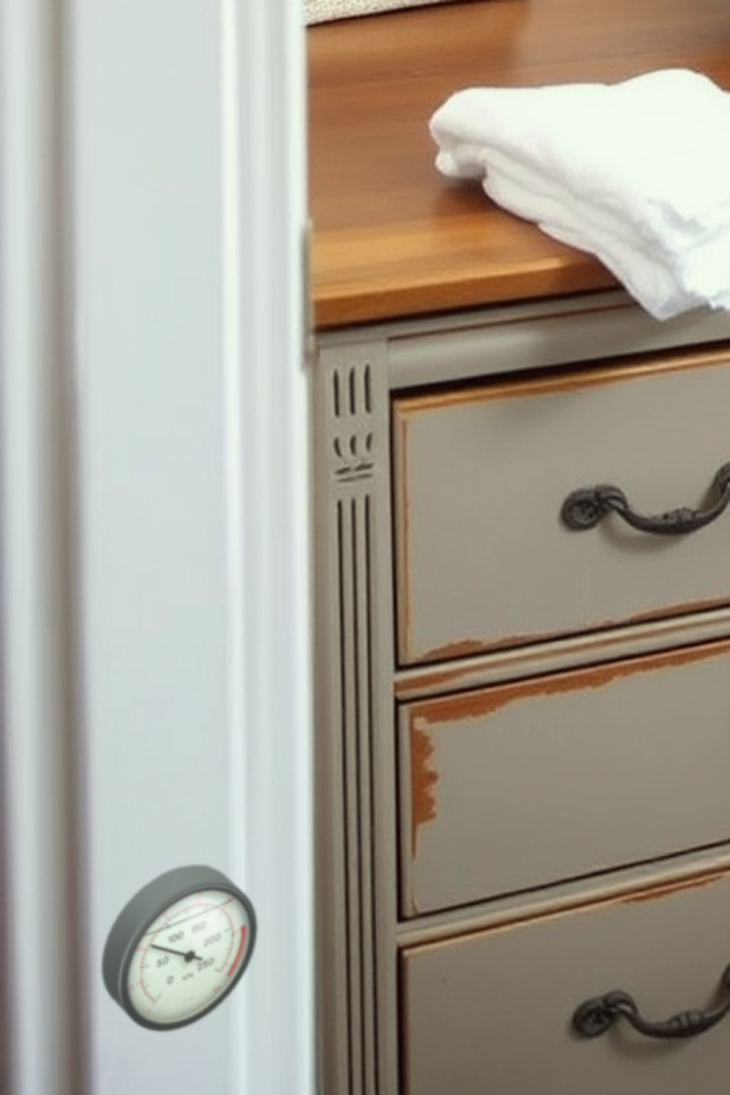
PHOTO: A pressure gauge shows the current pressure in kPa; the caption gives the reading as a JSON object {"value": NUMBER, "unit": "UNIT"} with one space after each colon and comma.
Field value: {"value": 75, "unit": "kPa"}
